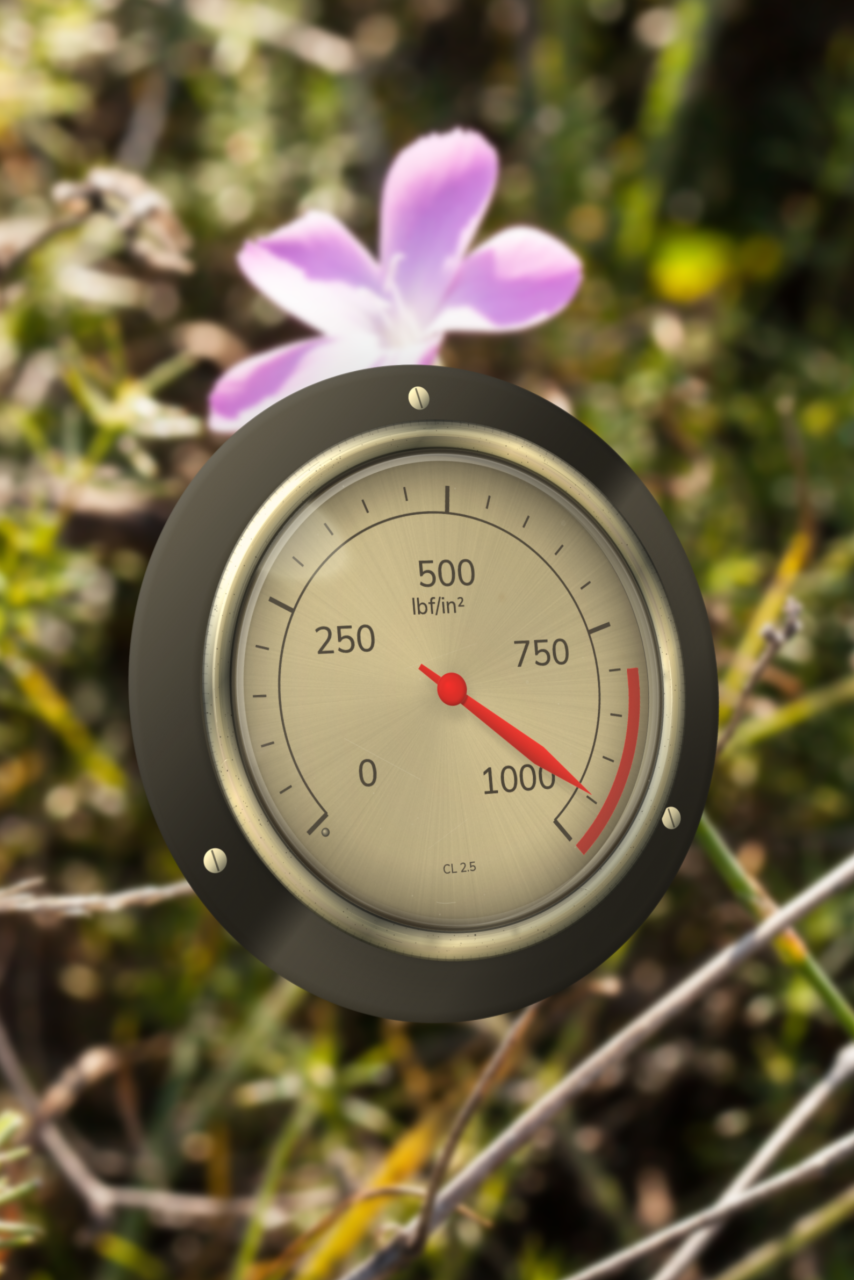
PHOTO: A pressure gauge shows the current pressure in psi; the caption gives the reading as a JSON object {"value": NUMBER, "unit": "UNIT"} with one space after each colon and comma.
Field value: {"value": 950, "unit": "psi"}
